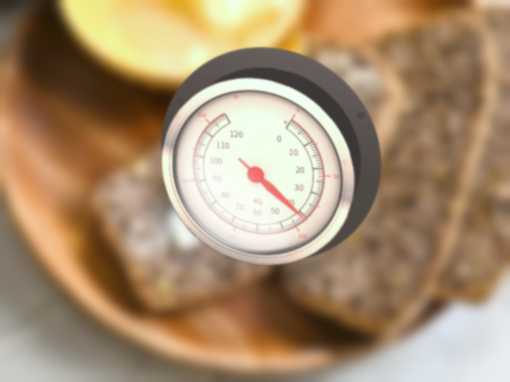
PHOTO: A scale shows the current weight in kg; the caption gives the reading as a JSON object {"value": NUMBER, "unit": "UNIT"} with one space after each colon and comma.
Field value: {"value": 40, "unit": "kg"}
